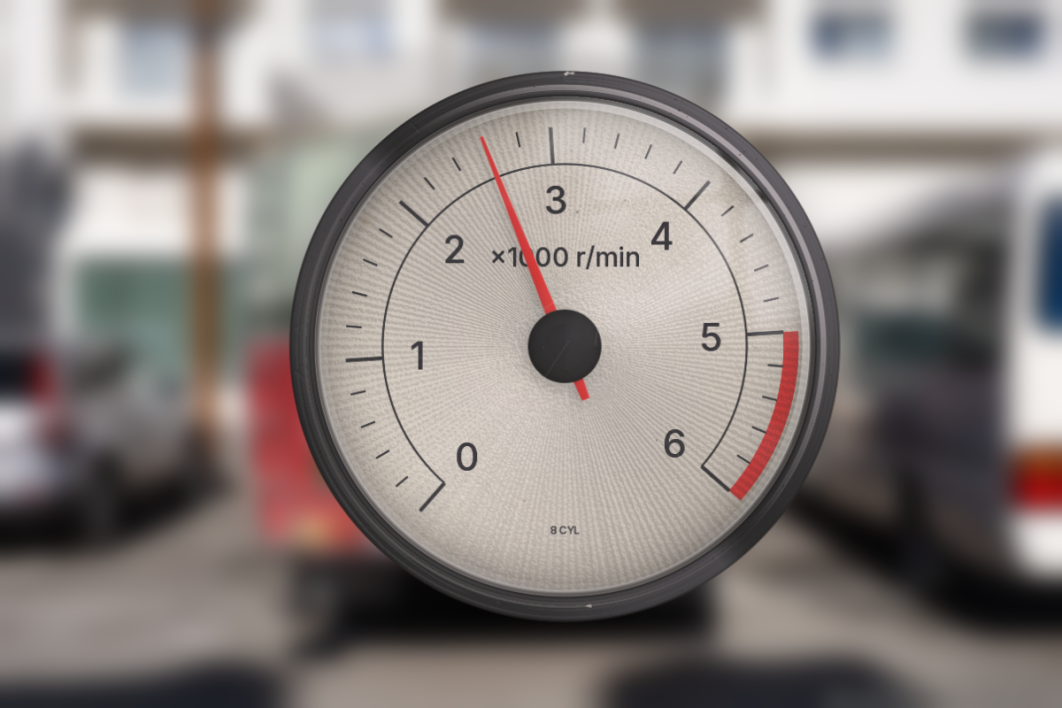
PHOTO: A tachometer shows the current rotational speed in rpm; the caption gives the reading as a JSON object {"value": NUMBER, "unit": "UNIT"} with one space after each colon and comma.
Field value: {"value": 2600, "unit": "rpm"}
